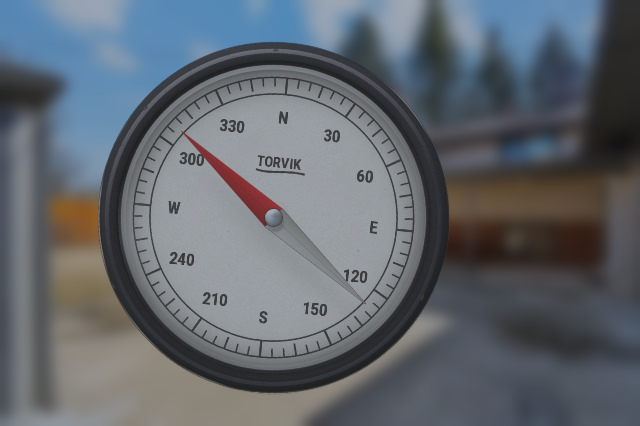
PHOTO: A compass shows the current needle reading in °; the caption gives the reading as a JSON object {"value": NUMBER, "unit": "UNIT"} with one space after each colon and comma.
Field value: {"value": 307.5, "unit": "°"}
